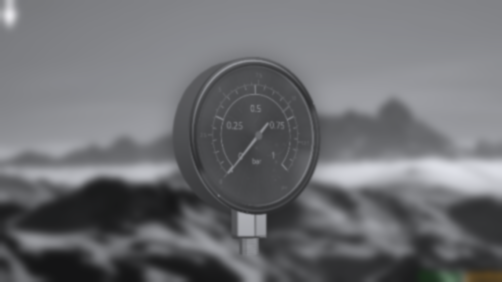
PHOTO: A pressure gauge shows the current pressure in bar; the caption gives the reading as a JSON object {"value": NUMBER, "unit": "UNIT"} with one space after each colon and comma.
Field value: {"value": 0, "unit": "bar"}
